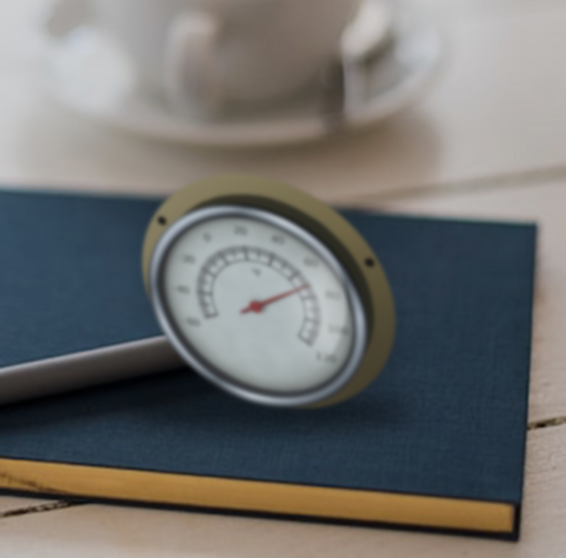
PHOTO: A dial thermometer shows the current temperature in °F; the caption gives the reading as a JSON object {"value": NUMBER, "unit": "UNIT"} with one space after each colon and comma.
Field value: {"value": 70, "unit": "°F"}
